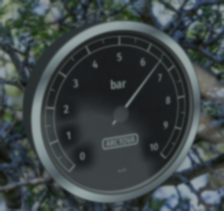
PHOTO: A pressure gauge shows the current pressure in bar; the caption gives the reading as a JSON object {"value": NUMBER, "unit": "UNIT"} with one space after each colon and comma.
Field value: {"value": 6.5, "unit": "bar"}
